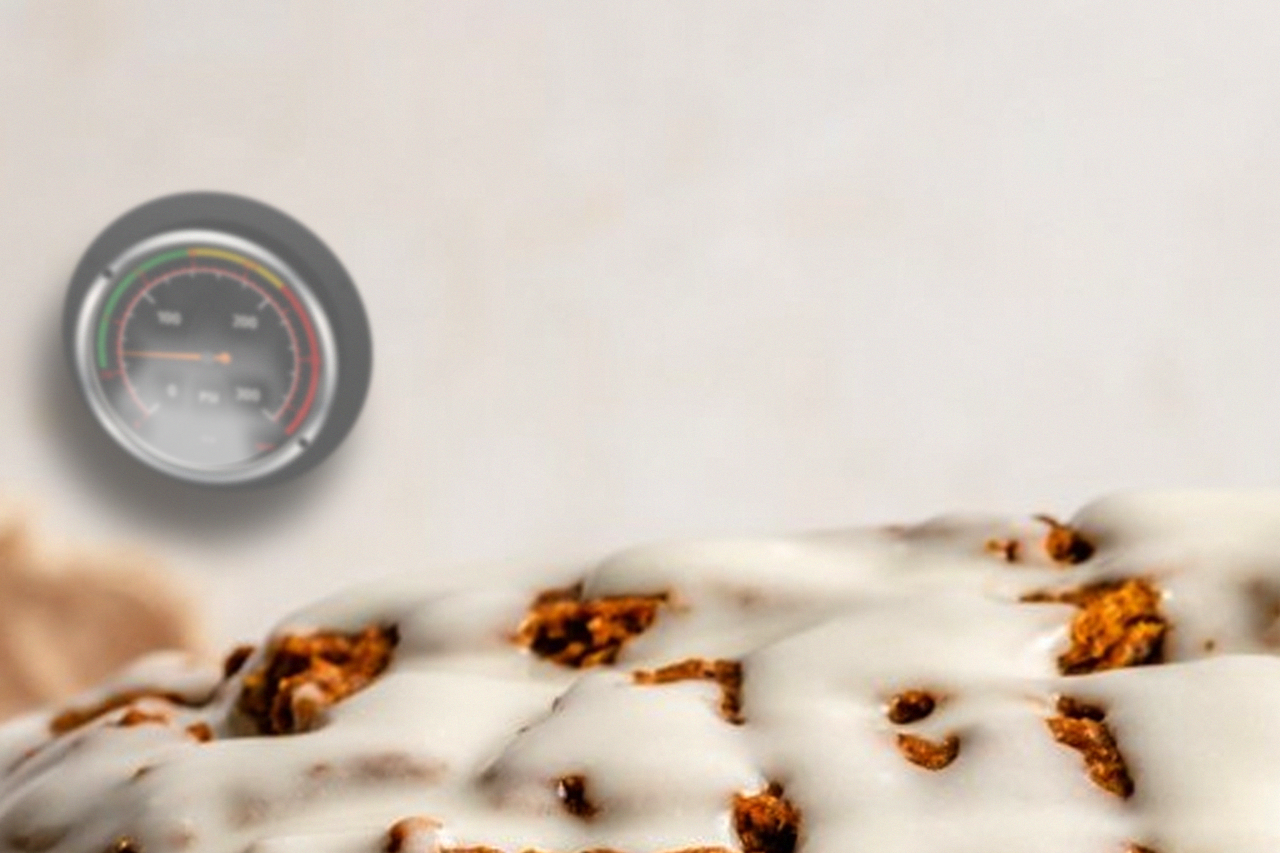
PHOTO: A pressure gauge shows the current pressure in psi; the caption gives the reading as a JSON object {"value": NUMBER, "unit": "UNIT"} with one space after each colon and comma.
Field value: {"value": 50, "unit": "psi"}
